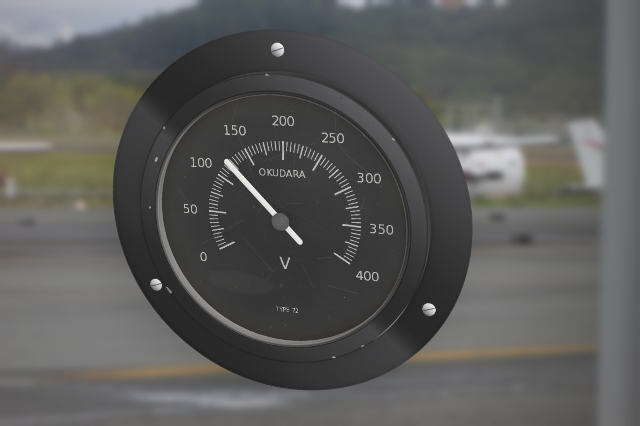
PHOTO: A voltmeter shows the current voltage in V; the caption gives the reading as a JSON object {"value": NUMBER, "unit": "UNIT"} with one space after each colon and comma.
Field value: {"value": 125, "unit": "V"}
